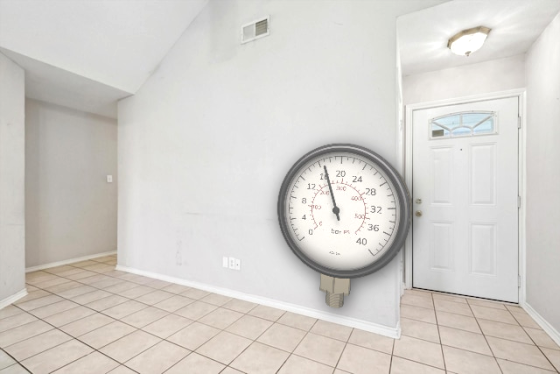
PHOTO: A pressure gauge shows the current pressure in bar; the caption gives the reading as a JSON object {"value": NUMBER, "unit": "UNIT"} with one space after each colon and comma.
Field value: {"value": 17, "unit": "bar"}
